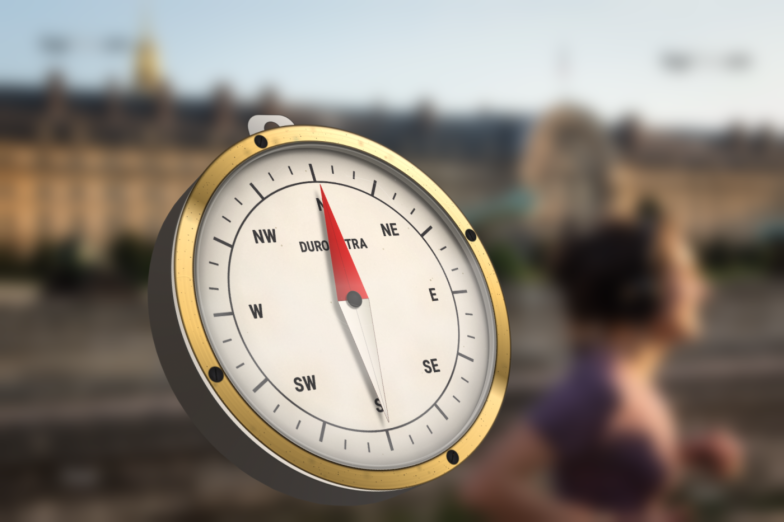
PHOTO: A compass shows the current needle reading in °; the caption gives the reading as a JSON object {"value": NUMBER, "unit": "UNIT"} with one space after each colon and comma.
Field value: {"value": 0, "unit": "°"}
